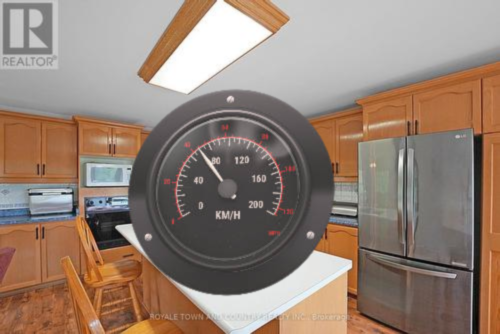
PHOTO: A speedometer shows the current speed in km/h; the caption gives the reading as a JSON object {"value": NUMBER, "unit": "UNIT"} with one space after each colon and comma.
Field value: {"value": 70, "unit": "km/h"}
